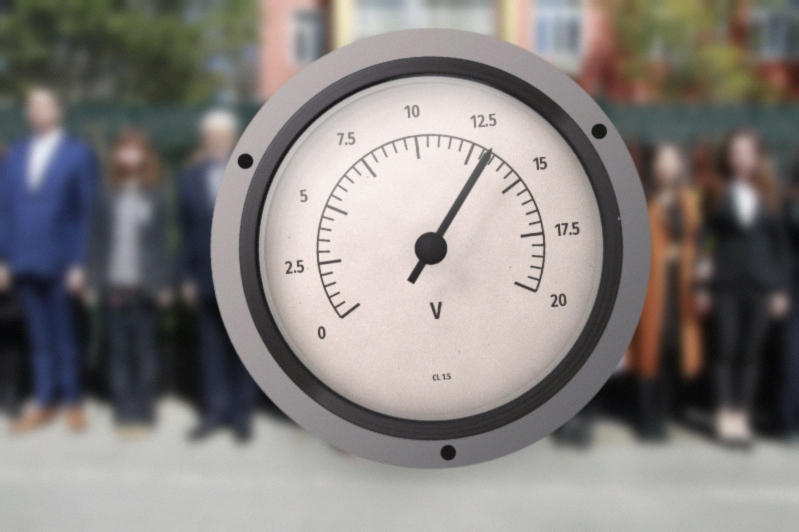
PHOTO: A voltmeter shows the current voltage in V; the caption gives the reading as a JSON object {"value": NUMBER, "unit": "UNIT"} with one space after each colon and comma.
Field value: {"value": 13.25, "unit": "V"}
